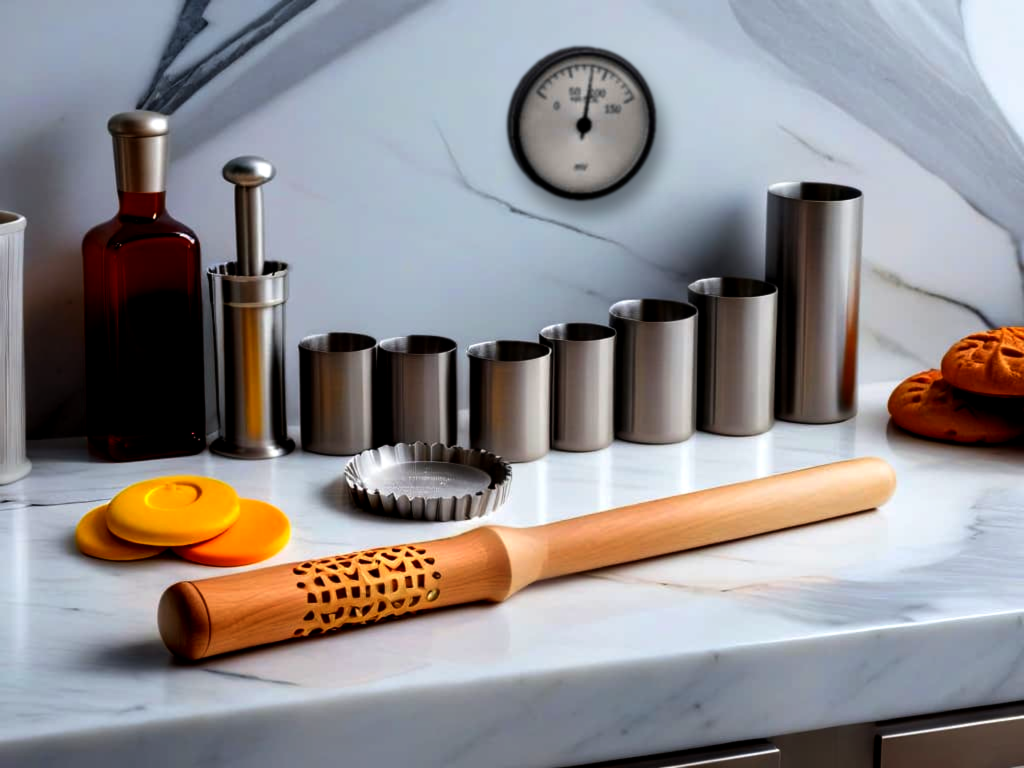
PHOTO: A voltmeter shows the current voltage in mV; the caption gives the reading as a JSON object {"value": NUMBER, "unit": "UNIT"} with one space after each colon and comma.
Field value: {"value": 80, "unit": "mV"}
